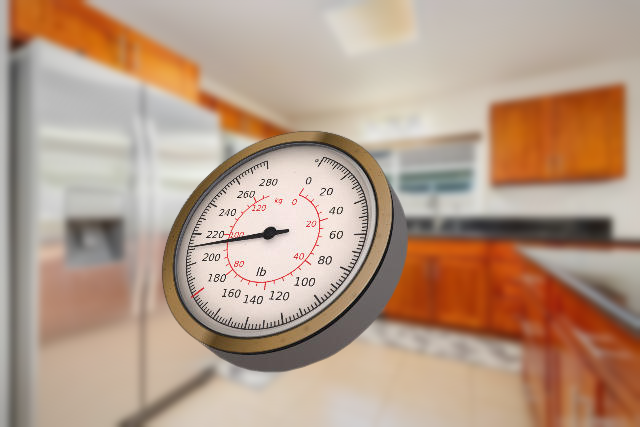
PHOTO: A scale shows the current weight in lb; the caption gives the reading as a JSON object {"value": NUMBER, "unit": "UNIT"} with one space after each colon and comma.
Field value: {"value": 210, "unit": "lb"}
